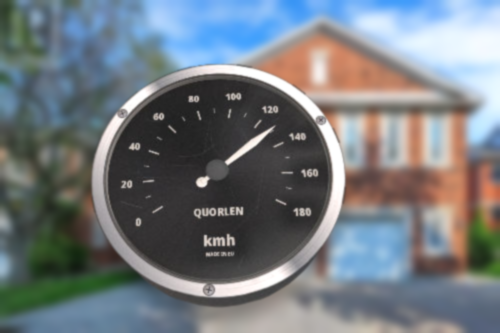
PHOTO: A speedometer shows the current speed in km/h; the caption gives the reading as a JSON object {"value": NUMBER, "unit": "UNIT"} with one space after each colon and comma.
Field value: {"value": 130, "unit": "km/h"}
